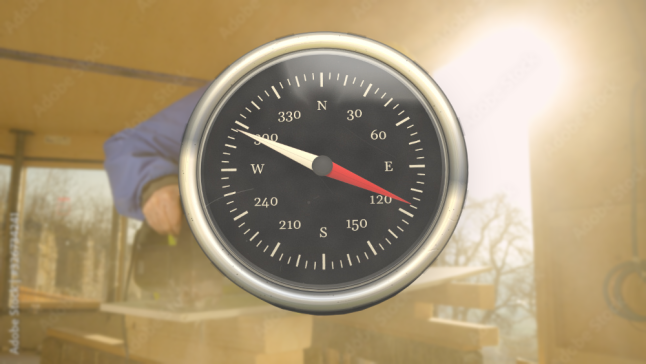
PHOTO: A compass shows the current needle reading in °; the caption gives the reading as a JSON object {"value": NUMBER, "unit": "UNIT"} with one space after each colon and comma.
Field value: {"value": 115, "unit": "°"}
